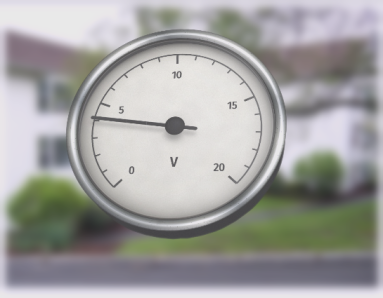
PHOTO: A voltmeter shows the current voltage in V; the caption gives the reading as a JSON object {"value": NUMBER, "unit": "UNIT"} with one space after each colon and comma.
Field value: {"value": 4, "unit": "V"}
